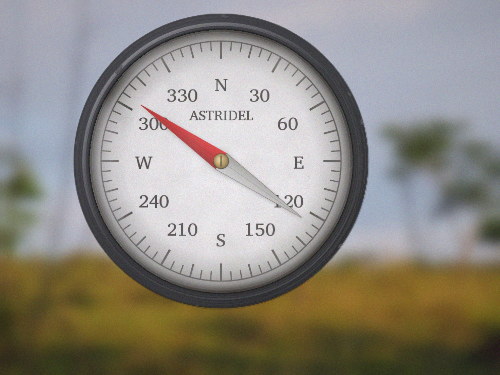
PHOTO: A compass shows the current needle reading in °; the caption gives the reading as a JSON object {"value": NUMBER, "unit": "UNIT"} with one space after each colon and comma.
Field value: {"value": 305, "unit": "°"}
